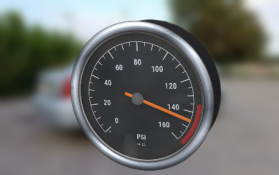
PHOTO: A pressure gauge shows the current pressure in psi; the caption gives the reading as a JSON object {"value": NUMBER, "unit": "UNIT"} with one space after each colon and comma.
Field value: {"value": 145, "unit": "psi"}
